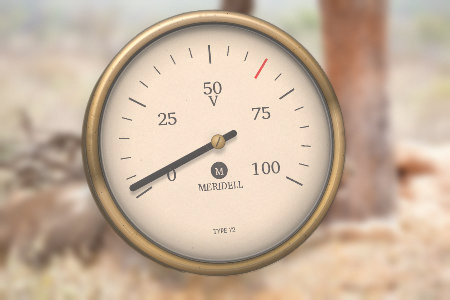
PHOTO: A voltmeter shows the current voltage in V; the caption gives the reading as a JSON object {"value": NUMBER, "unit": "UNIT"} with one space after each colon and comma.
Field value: {"value": 2.5, "unit": "V"}
